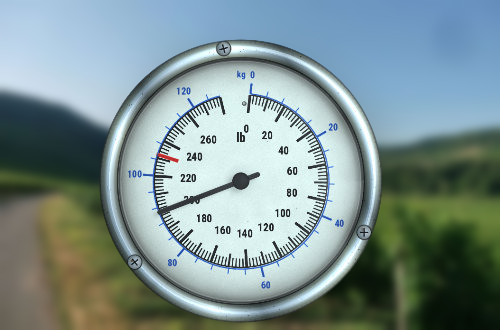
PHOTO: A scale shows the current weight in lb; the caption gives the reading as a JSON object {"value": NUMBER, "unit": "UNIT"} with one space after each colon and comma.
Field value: {"value": 200, "unit": "lb"}
